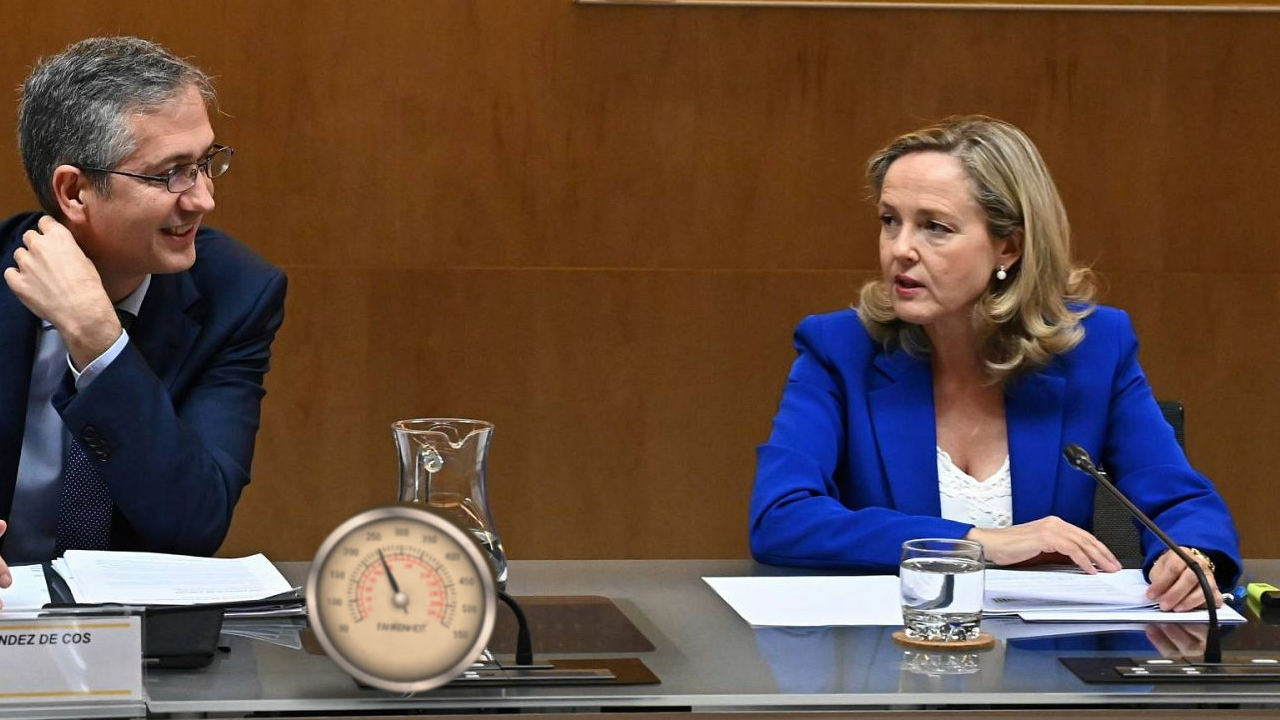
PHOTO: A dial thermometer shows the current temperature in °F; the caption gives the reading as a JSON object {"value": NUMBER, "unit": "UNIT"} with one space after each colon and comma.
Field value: {"value": 250, "unit": "°F"}
